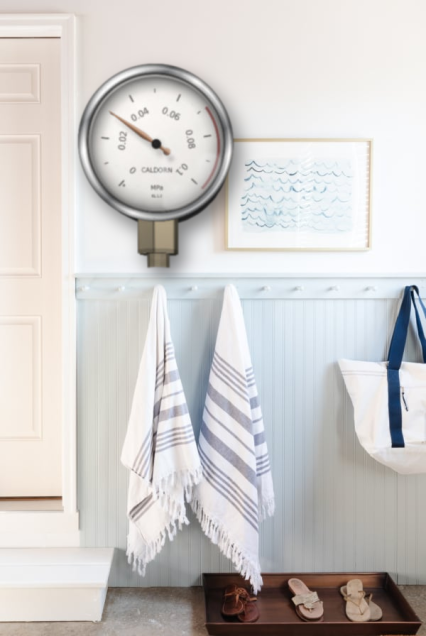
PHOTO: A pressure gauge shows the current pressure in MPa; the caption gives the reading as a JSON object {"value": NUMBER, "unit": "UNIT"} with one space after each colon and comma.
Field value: {"value": 0.03, "unit": "MPa"}
